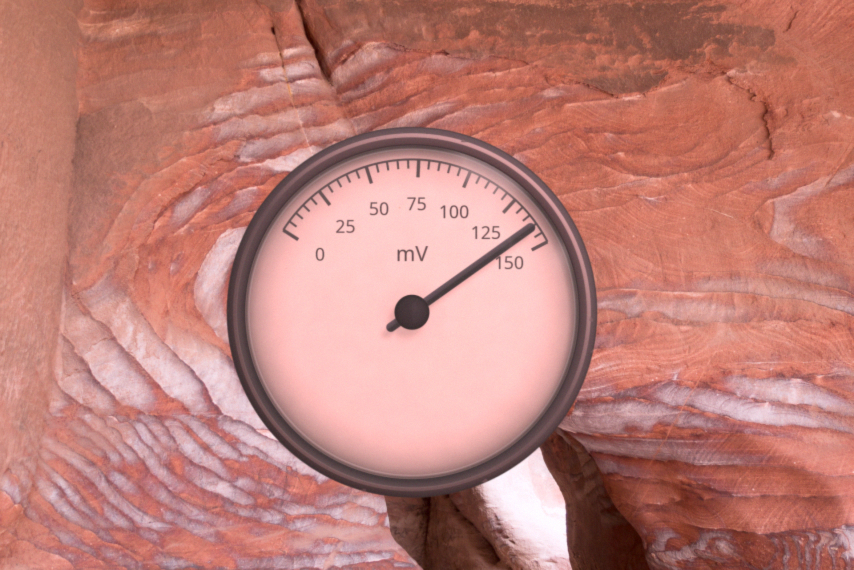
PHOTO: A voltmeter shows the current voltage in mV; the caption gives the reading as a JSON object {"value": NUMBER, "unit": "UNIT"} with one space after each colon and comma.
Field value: {"value": 140, "unit": "mV"}
